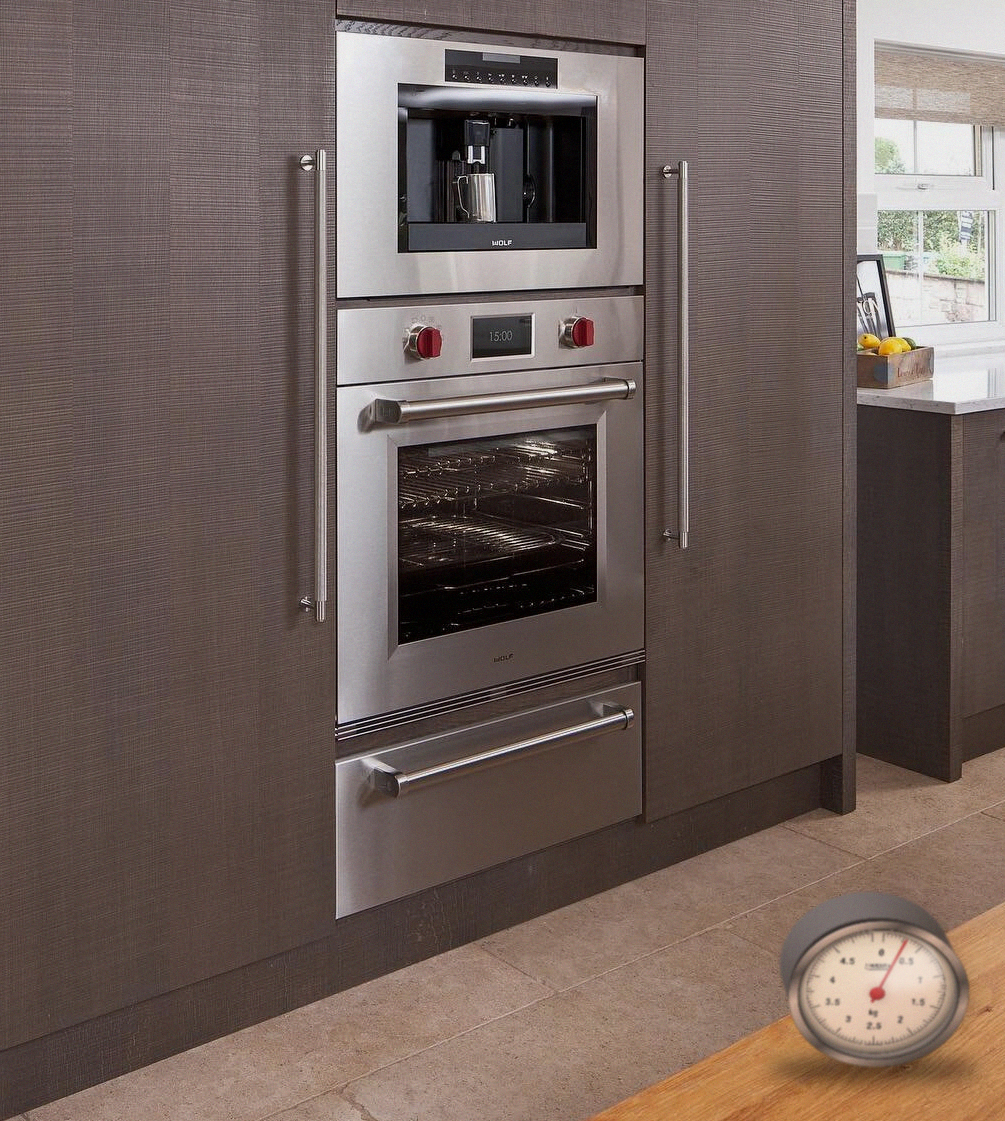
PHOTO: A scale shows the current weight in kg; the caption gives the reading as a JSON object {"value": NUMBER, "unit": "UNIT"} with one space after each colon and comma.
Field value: {"value": 0.25, "unit": "kg"}
